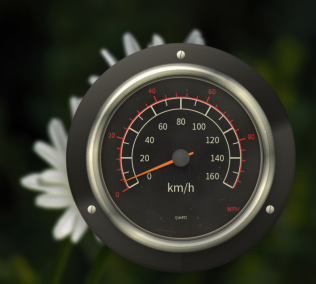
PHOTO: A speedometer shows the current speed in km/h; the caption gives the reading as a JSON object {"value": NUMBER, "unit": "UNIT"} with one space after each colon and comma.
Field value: {"value": 5, "unit": "km/h"}
